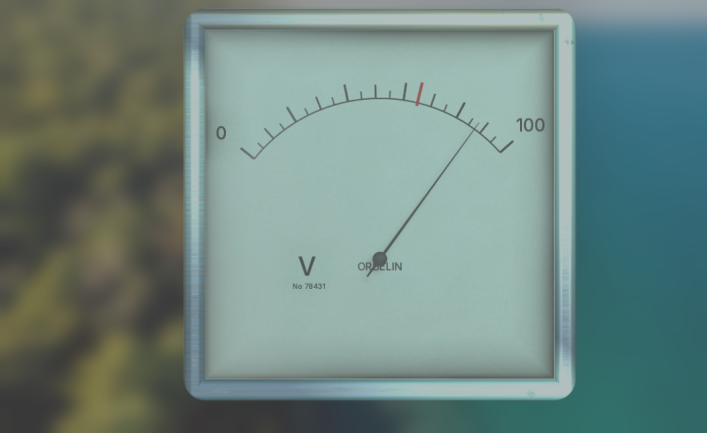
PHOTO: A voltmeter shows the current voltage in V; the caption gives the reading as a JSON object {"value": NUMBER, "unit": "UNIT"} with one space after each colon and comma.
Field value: {"value": 87.5, "unit": "V"}
